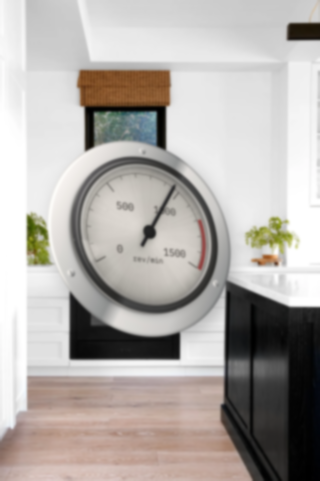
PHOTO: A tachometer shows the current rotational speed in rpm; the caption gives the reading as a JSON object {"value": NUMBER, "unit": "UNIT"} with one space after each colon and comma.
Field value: {"value": 950, "unit": "rpm"}
